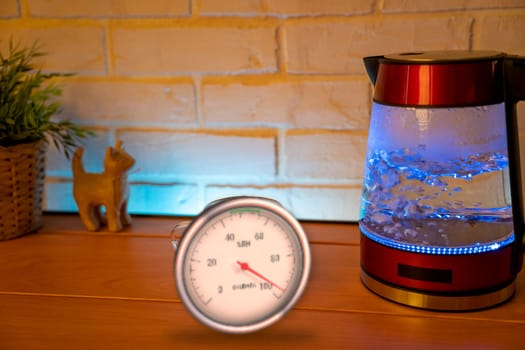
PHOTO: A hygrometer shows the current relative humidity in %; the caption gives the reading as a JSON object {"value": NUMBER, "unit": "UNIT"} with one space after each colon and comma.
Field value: {"value": 96, "unit": "%"}
